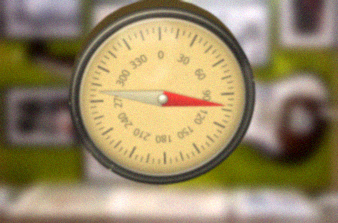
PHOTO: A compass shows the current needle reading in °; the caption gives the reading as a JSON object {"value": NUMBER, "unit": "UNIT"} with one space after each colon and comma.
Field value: {"value": 100, "unit": "°"}
